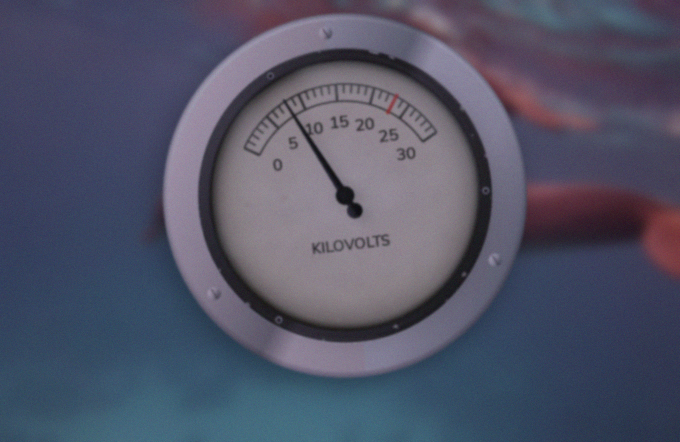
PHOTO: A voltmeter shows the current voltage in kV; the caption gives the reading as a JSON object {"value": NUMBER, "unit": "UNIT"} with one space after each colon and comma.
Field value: {"value": 8, "unit": "kV"}
